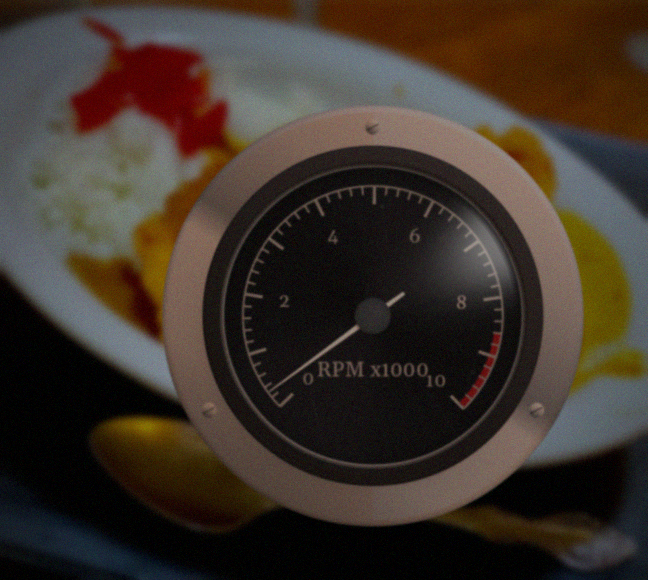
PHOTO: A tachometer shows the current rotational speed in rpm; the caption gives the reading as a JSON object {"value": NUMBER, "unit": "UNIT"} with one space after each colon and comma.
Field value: {"value": 300, "unit": "rpm"}
